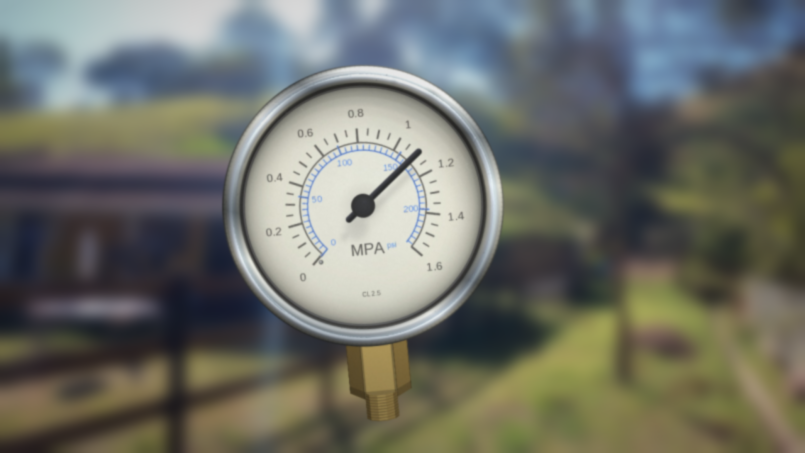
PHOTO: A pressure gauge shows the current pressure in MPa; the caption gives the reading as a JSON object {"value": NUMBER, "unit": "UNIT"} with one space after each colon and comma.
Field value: {"value": 1.1, "unit": "MPa"}
